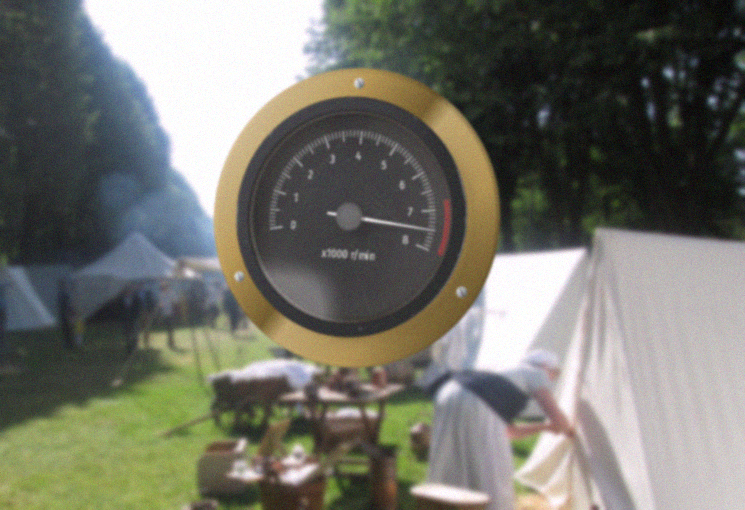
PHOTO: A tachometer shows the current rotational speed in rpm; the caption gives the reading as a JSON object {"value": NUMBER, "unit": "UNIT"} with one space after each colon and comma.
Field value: {"value": 7500, "unit": "rpm"}
